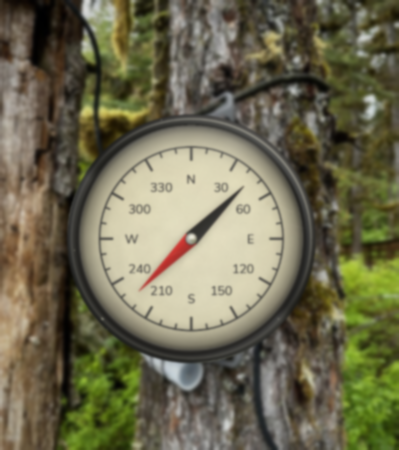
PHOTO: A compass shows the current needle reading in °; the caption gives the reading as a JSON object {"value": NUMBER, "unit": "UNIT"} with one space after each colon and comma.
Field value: {"value": 225, "unit": "°"}
